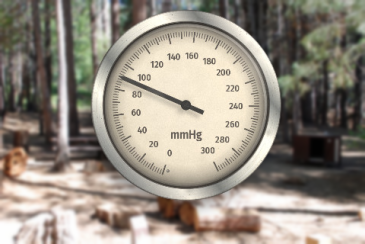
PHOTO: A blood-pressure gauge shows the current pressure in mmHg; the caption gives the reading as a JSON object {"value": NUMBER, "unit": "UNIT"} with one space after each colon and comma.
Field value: {"value": 90, "unit": "mmHg"}
